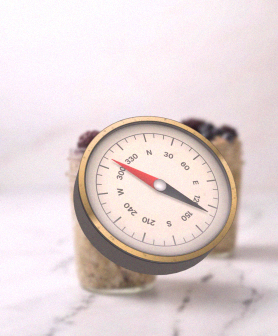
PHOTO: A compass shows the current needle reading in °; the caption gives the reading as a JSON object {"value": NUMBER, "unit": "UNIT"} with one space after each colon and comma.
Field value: {"value": 310, "unit": "°"}
